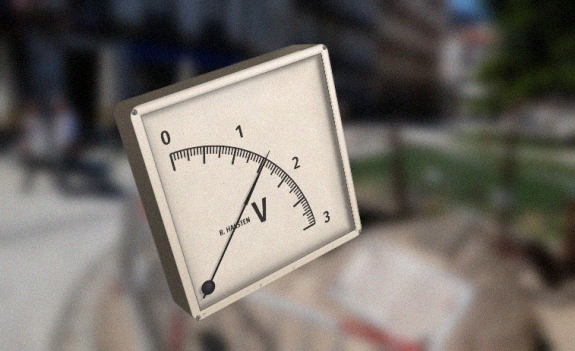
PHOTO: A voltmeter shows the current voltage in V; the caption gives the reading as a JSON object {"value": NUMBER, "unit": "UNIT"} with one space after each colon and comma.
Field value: {"value": 1.5, "unit": "V"}
